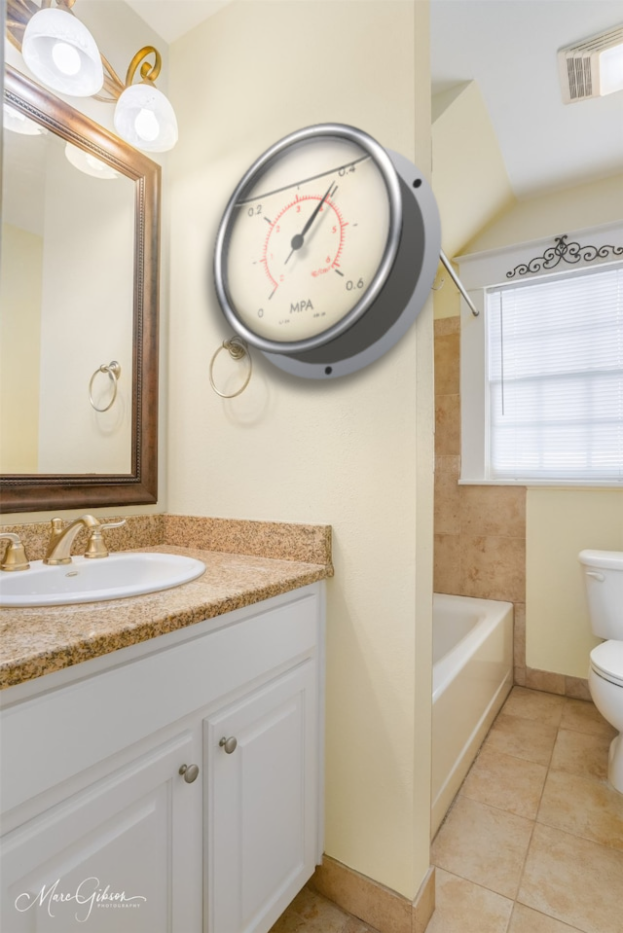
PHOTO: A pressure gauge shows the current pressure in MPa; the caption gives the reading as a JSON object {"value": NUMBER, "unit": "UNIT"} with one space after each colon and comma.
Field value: {"value": 0.4, "unit": "MPa"}
